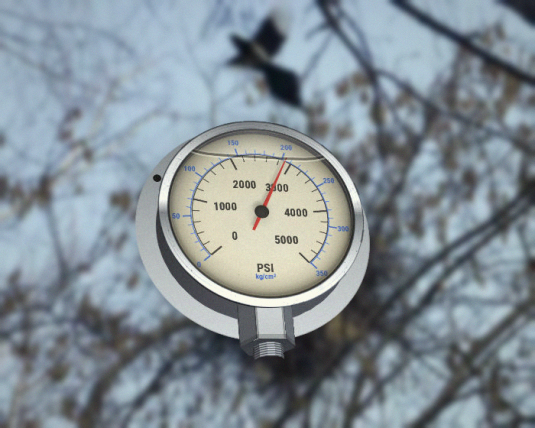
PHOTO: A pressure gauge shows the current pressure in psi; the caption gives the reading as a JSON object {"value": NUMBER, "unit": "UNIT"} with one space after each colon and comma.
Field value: {"value": 2900, "unit": "psi"}
